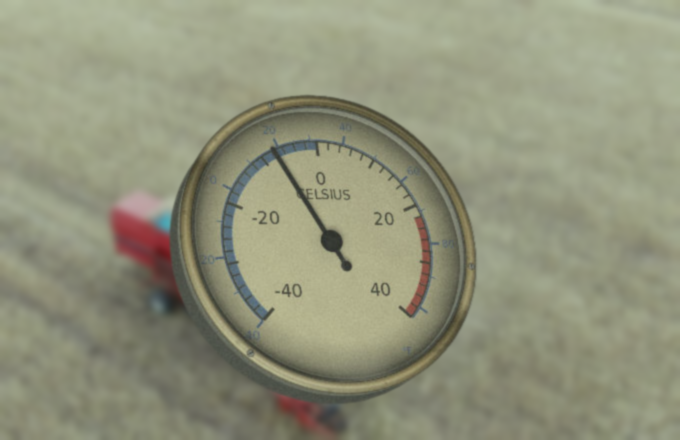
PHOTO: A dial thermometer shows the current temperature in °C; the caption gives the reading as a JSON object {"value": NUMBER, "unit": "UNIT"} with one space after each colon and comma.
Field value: {"value": -8, "unit": "°C"}
